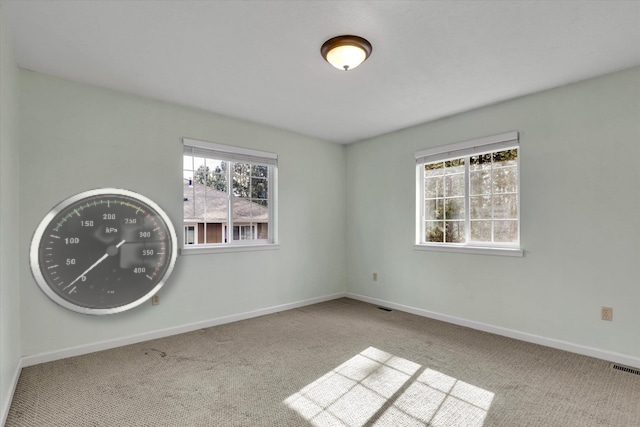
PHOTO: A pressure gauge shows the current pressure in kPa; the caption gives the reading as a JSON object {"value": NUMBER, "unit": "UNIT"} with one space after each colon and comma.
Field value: {"value": 10, "unit": "kPa"}
